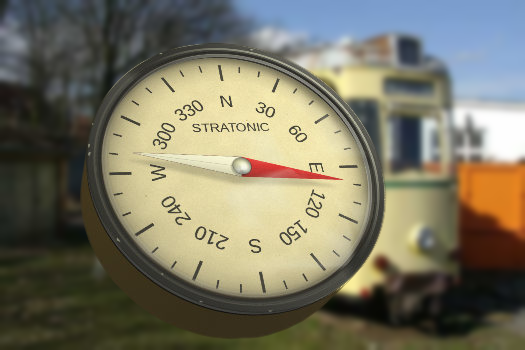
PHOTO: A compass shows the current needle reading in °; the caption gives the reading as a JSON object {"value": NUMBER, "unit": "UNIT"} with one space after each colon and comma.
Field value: {"value": 100, "unit": "°"}
